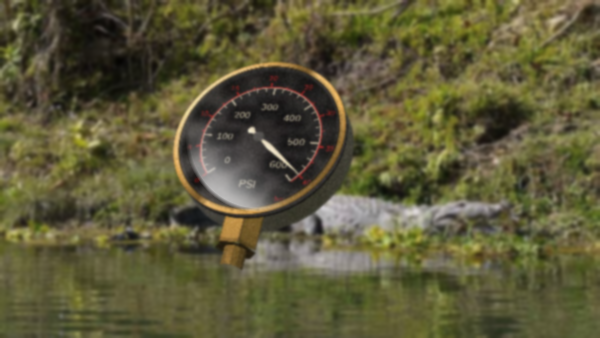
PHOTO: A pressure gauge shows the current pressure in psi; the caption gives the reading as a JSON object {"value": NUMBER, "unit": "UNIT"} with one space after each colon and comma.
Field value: {"value": 580, "unit": "psi"}
